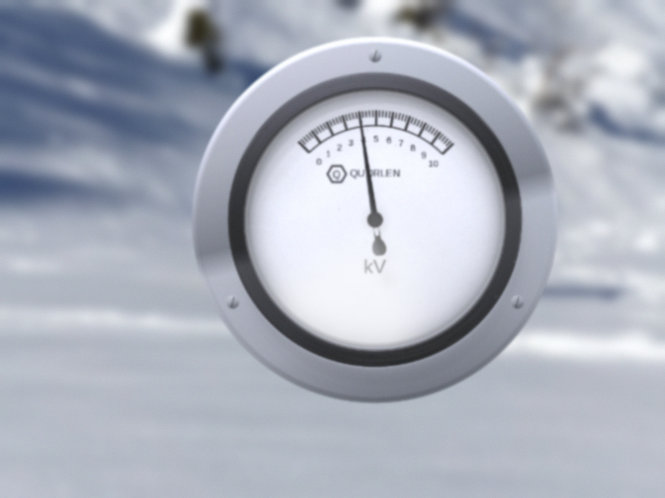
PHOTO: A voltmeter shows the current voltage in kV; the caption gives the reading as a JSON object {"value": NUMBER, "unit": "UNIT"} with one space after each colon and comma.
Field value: {"value": 4, "unit": "kV"}
